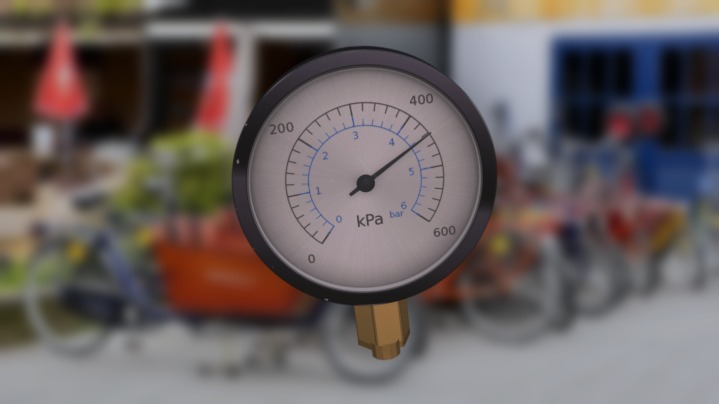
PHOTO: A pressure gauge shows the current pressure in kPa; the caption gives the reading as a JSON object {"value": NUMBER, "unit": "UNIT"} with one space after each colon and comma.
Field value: {"value": 440, "unit": "kPa"}
